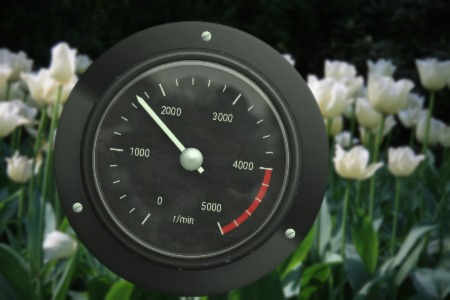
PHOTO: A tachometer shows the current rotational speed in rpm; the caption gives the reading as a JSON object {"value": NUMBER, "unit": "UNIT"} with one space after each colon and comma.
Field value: {"value": 1700, "unit": "rpm"}
